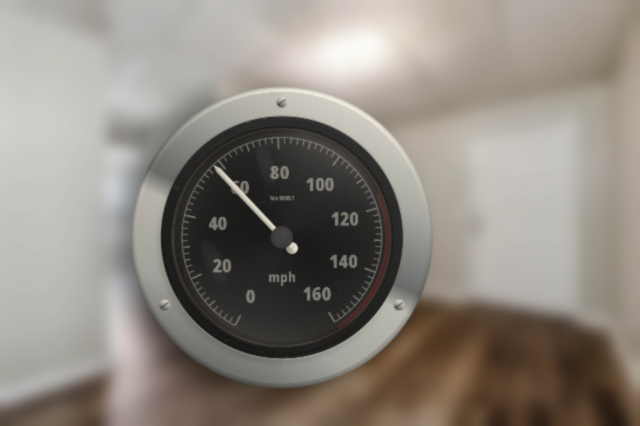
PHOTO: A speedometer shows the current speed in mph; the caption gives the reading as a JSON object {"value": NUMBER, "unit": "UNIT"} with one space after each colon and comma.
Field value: {"value": 58, "unit": "mph"}
